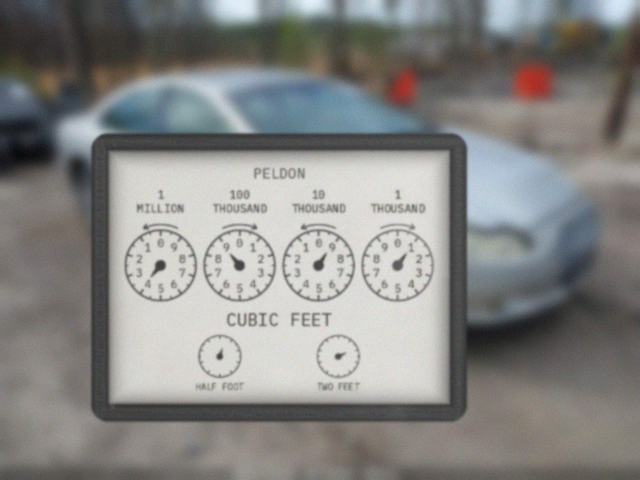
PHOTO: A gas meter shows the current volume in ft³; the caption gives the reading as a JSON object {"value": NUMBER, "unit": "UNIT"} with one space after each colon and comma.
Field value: {"value": 389100, "unit": "ft³"}
